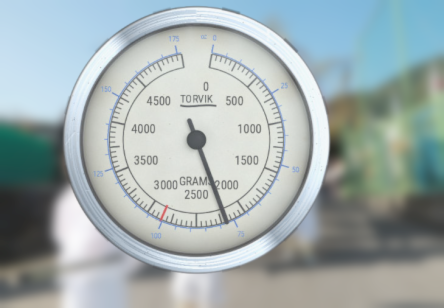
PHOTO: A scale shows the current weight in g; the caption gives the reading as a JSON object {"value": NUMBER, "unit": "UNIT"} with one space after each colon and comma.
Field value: {"value": 2200, "unit": "g"}
